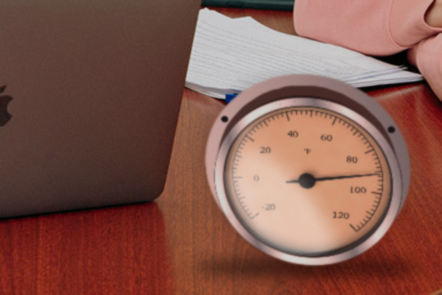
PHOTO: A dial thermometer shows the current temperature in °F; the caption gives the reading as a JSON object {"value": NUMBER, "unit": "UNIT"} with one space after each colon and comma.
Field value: {"value": 90, "unit": "°F"}
